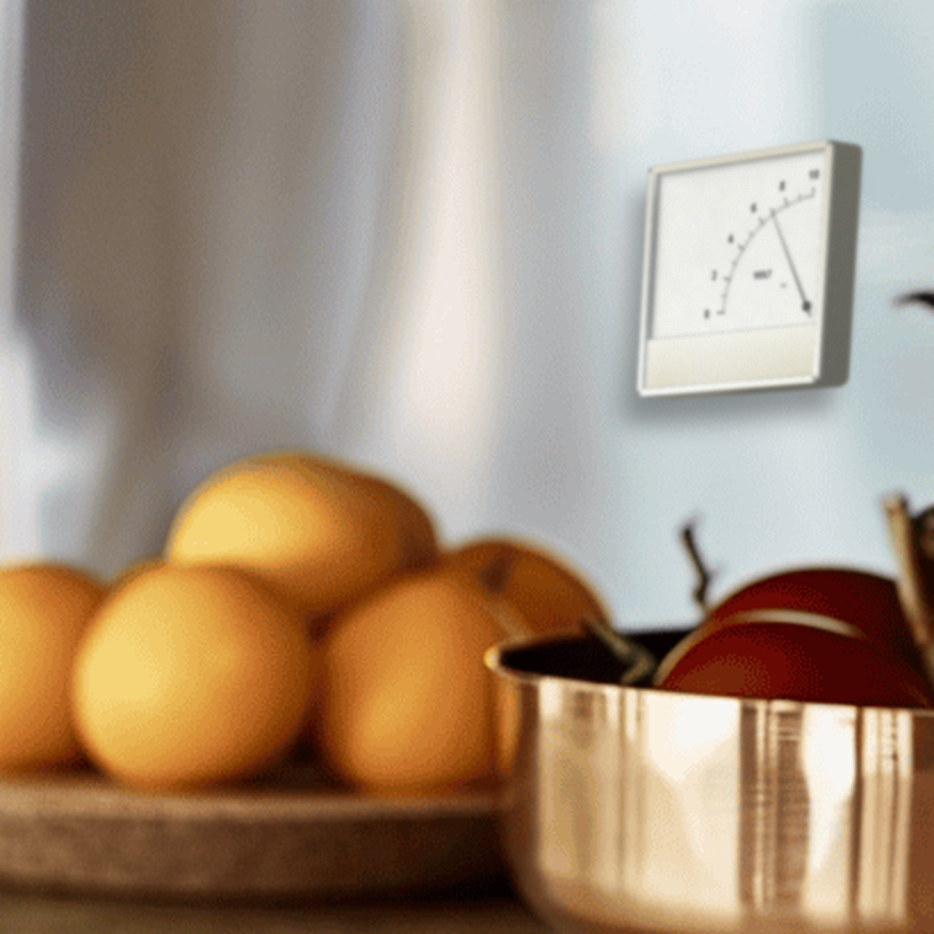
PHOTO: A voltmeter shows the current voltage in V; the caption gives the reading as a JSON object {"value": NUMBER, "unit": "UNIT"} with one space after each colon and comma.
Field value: {"value": 7, "unit": "V"}
